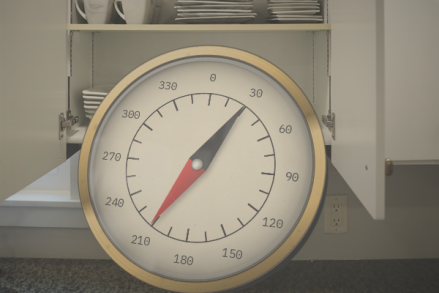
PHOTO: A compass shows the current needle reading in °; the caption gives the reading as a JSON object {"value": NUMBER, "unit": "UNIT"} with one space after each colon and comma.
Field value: {"value": 210, "unit": "°"}
